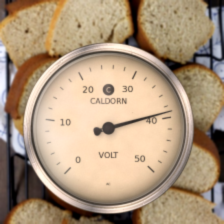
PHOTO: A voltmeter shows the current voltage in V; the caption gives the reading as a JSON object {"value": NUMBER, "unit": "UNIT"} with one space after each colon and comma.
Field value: {"value": 39, "unit": "V"}
